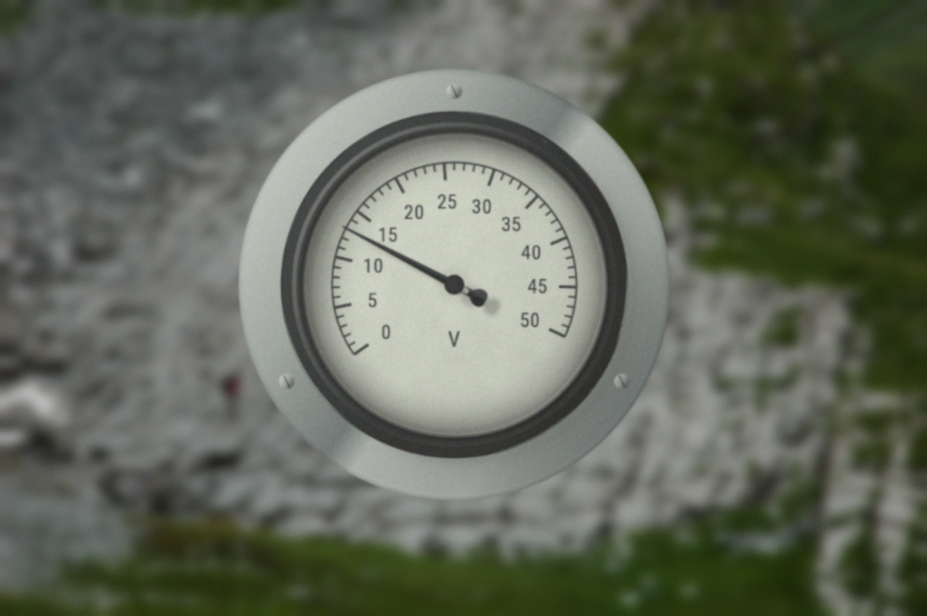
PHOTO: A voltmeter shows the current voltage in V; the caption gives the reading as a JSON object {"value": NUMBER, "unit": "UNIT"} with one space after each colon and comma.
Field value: {"value": 13, "unit": "V"}
